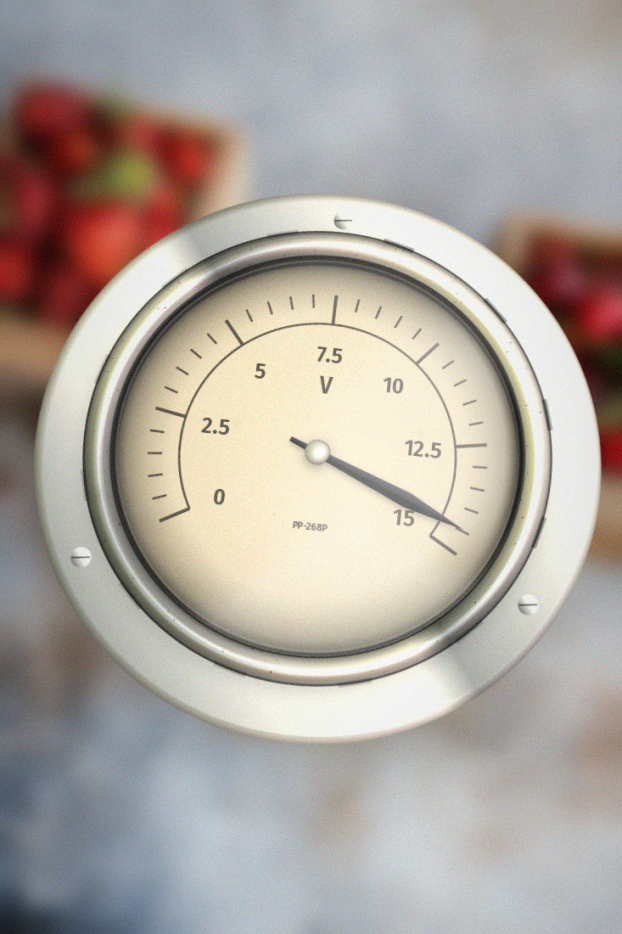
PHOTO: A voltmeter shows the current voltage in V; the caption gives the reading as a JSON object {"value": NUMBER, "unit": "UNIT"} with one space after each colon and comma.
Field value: {"value": 14.5, "unit": "V"}
